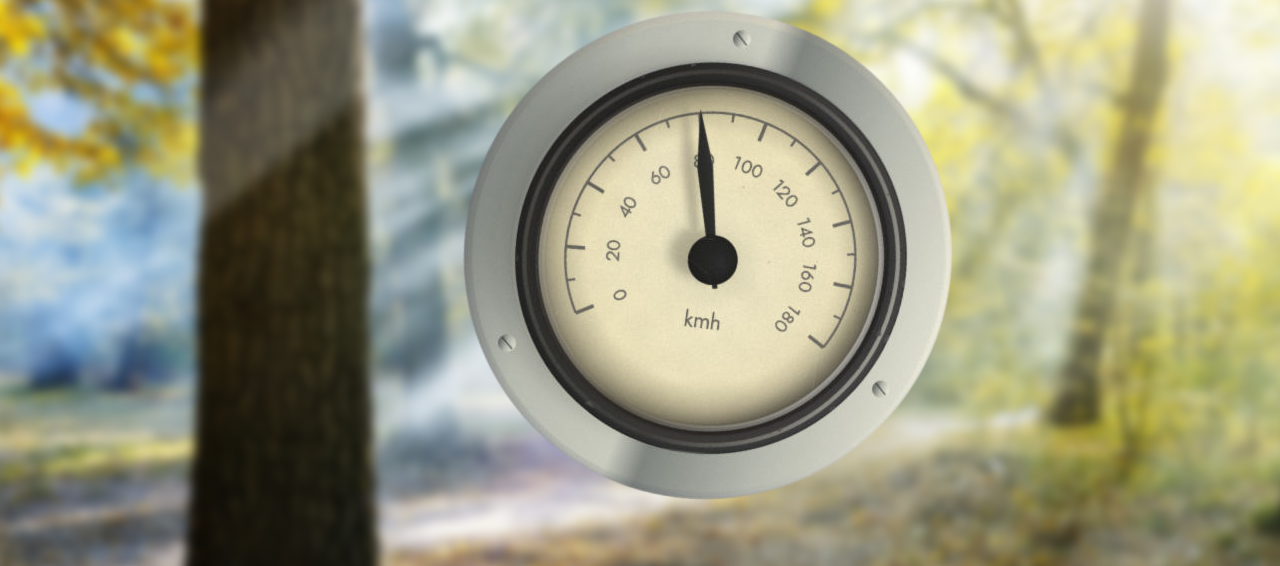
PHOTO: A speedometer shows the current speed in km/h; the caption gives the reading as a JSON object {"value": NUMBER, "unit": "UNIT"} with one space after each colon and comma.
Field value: {"value": 80, "unit": "km/h"}
